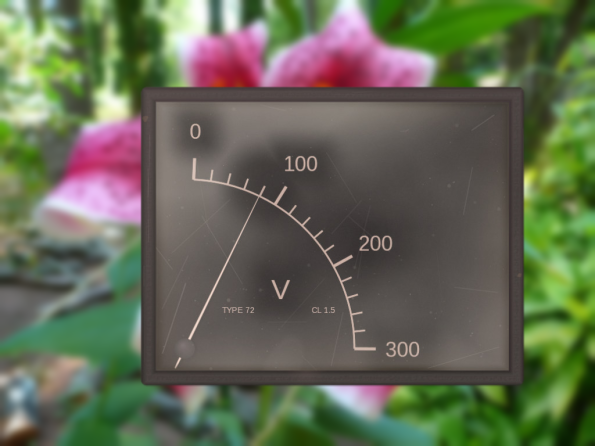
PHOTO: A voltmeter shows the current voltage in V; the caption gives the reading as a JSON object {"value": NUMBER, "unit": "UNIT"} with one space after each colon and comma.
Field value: {"value": 80, "unit": "V"}
